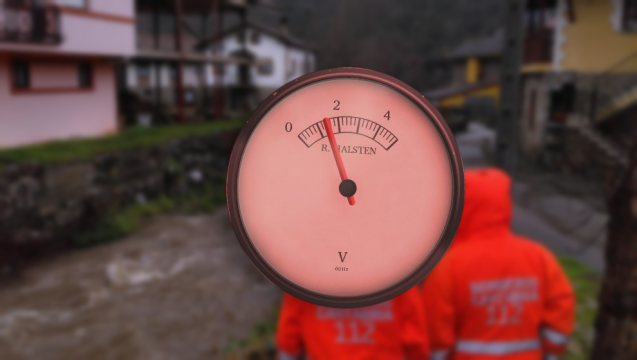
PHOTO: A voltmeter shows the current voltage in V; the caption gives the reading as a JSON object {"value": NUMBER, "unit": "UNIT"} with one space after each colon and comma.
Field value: {"value": 1.4, "unit": "V"}
